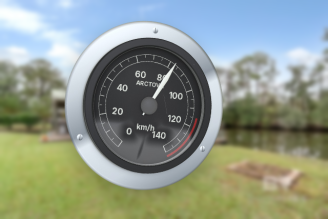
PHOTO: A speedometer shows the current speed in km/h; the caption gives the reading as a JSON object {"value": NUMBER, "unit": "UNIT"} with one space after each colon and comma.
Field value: {"value": 82.5, "unit": "km/h"}
